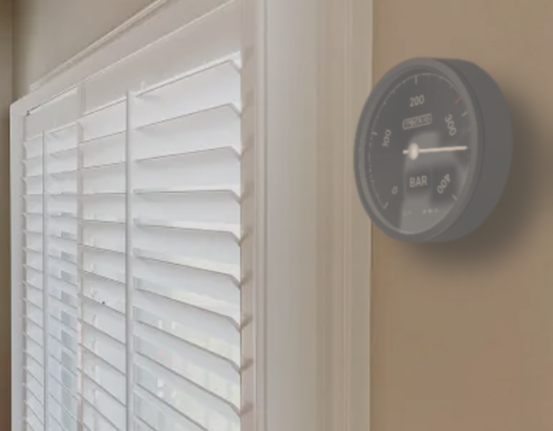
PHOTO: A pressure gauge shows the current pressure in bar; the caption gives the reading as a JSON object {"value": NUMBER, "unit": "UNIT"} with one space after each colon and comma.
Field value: {"value": 340, "unit": "bar"}
